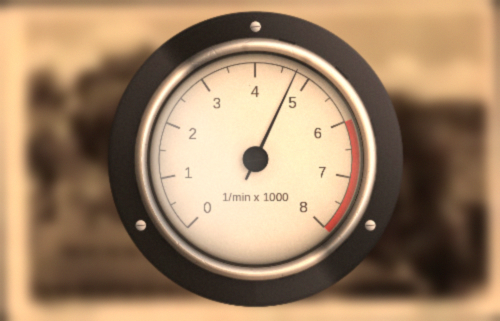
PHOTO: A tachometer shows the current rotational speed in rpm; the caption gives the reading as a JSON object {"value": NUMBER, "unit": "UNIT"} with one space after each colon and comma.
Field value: {"value": 4750, "unit": "rpm"}
